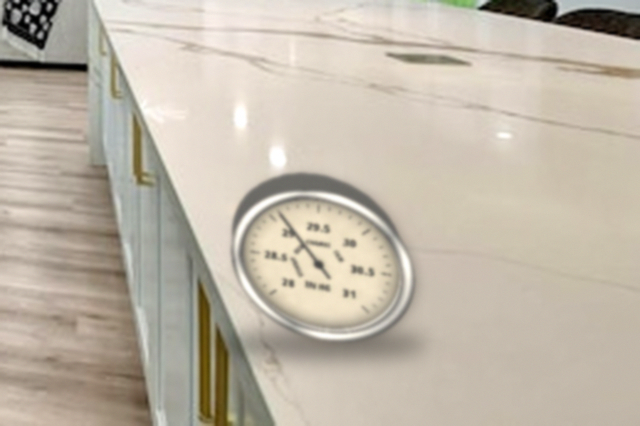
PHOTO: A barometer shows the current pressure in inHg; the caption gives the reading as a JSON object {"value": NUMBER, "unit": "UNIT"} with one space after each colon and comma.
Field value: {"value": 29.1, "unit": "inHg"}
